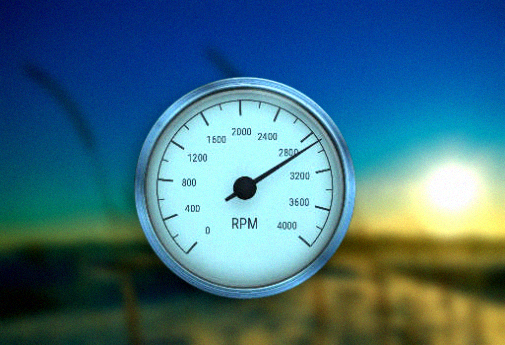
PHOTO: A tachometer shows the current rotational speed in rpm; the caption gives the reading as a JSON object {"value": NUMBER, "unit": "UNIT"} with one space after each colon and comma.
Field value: {"value": 2900, "unit": "rpm"}
